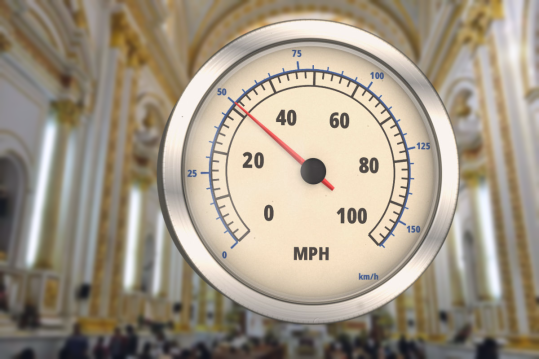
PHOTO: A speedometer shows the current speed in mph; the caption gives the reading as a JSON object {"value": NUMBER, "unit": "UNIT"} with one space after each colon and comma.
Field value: {"value": 31, "unit": "mph"}
